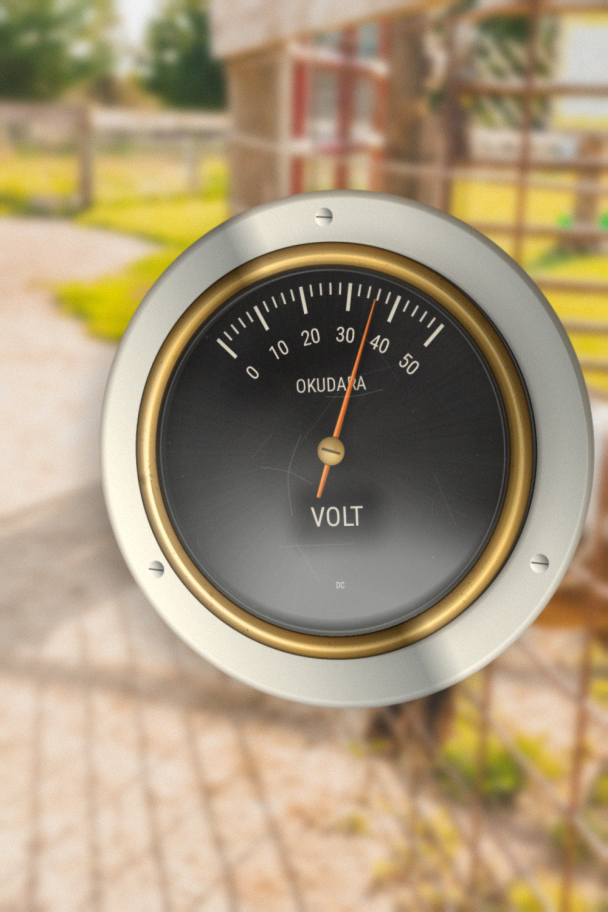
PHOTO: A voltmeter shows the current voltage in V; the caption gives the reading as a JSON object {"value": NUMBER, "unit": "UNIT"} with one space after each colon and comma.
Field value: {"value": 36, "unit": "V"}
